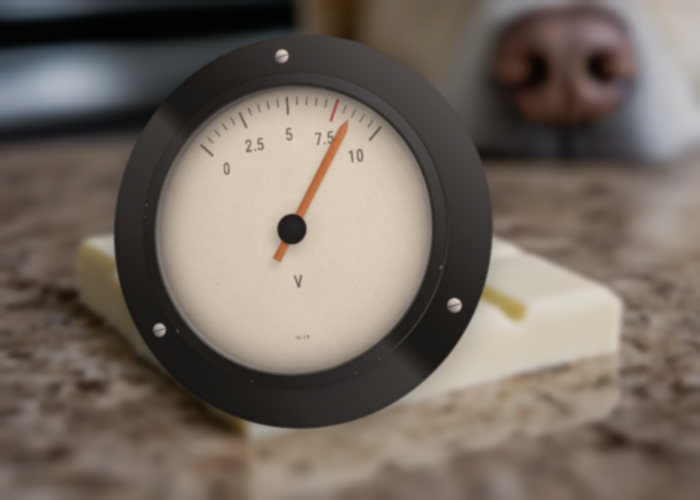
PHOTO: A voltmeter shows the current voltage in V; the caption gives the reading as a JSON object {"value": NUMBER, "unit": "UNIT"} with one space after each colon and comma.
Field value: {"value": 8.5, "unit": "V"}
